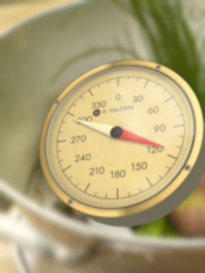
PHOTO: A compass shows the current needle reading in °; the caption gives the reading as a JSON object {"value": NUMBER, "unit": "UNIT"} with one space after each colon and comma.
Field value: {"value": 115, "unit": "°"}
